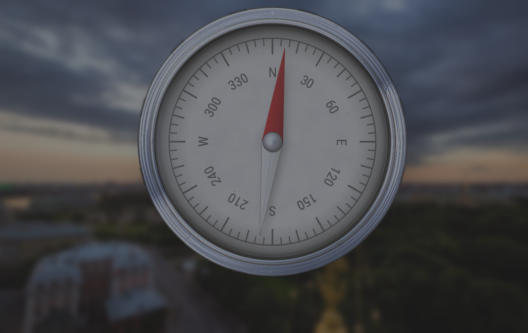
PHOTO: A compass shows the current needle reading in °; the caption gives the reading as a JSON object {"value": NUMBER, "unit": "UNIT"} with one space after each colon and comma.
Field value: {"value": 7.5, "unit": "°"}
